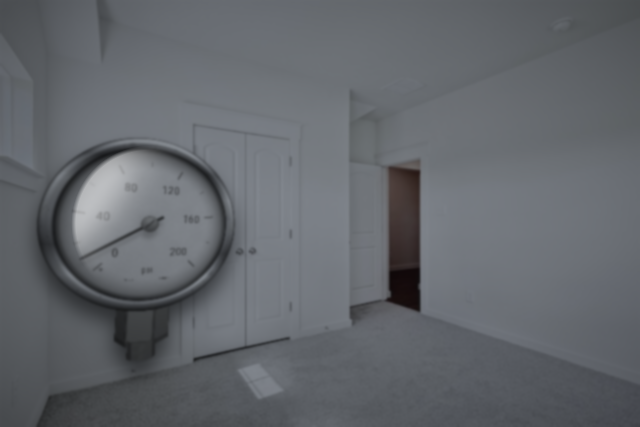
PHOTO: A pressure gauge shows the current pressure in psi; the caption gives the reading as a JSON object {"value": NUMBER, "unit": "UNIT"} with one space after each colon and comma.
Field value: {"value": 10, "unit": "psi"}
